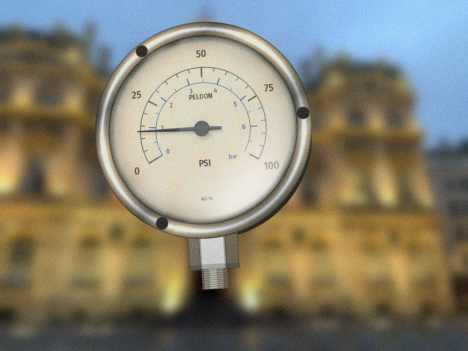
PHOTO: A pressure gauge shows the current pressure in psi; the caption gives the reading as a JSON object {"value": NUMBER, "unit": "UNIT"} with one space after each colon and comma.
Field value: {"value": 12.5, "unit": "psi"}
